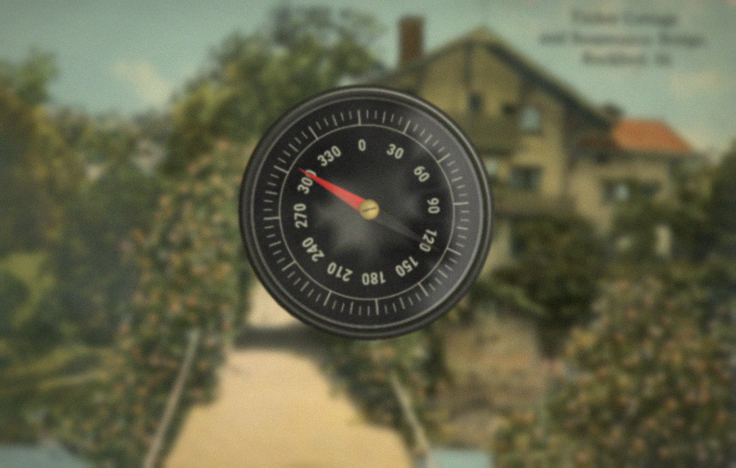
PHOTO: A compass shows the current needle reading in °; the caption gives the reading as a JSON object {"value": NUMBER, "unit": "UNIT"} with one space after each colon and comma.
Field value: {"value": 305, "unit": "°"}
